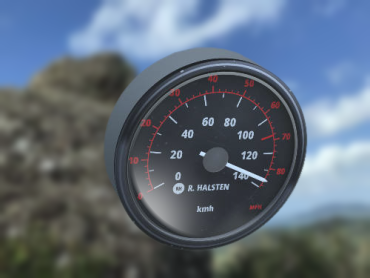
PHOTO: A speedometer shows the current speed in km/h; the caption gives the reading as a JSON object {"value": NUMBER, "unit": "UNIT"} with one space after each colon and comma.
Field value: {"value": 135, "unit": "km/h"}
